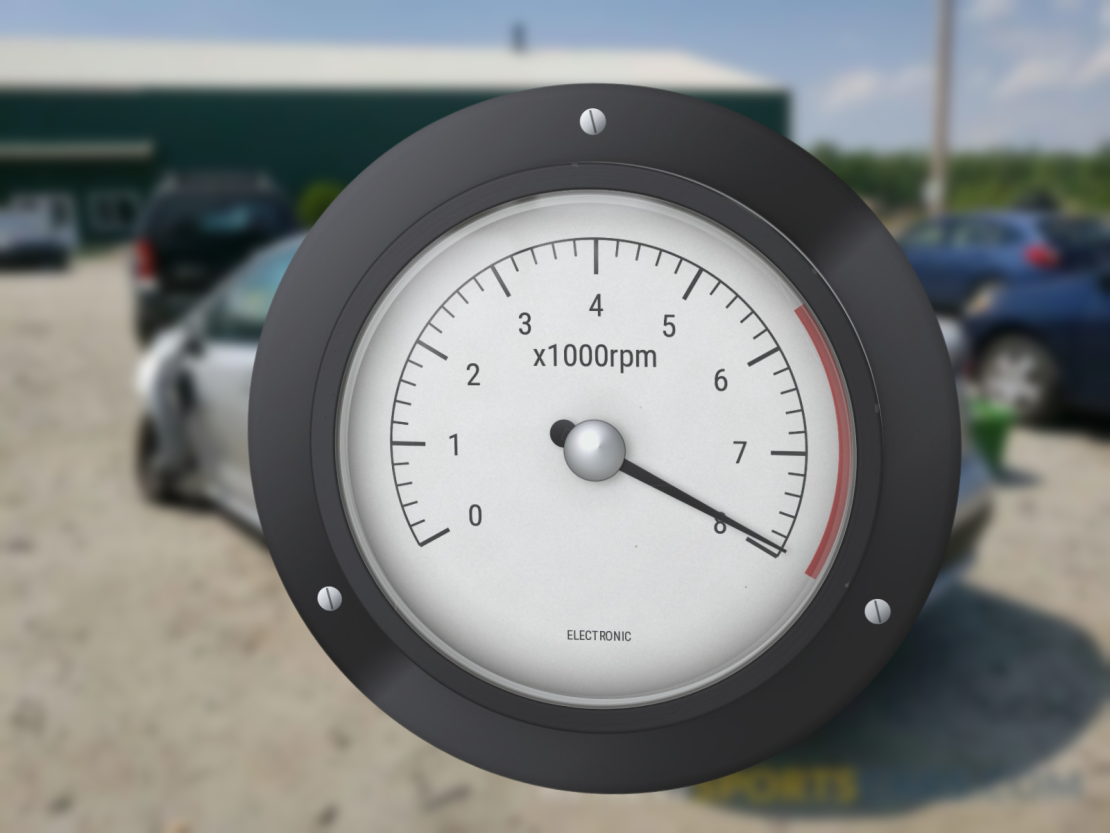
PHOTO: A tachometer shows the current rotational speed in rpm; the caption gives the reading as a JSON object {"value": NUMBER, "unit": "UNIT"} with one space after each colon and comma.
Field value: {"value": 7900, "unit": "rpm"}
